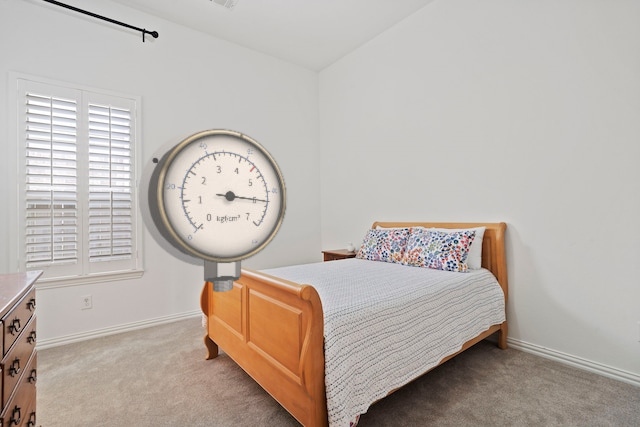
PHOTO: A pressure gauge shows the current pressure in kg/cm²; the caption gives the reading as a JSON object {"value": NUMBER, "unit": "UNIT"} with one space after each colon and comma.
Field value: {"value": 6, "unit": "kg/cm²"}
